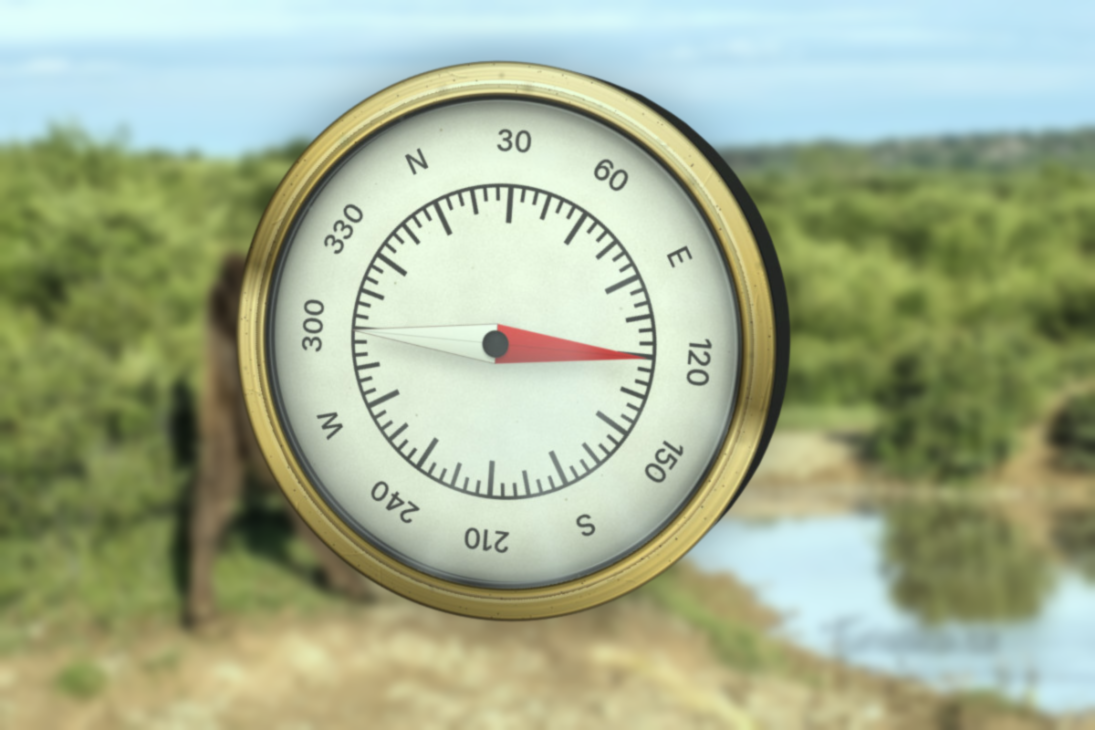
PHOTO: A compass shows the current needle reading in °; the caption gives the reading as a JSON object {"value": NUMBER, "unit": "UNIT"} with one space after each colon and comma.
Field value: {"value": 120, "unit": "°"}
